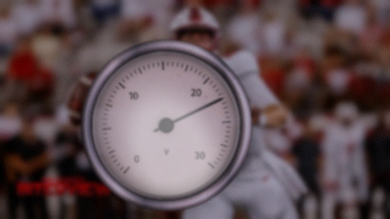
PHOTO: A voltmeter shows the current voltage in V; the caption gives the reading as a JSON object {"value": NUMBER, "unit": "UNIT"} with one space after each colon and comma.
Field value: {"value": 22.5, "unit": "V"}
